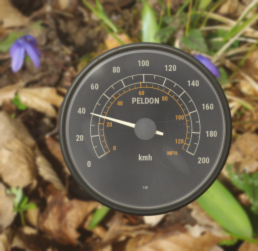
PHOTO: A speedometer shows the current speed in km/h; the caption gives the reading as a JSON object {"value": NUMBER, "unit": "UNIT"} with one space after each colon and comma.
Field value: {"value": 40, "unit": "km/h"}
